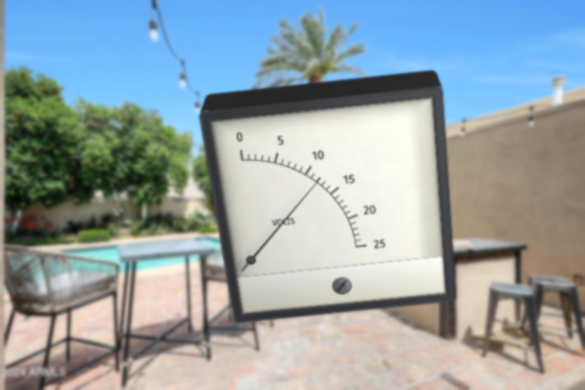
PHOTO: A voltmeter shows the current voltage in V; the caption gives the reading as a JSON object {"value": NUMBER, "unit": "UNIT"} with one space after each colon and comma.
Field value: {"value": 12, "unit": "V"}
